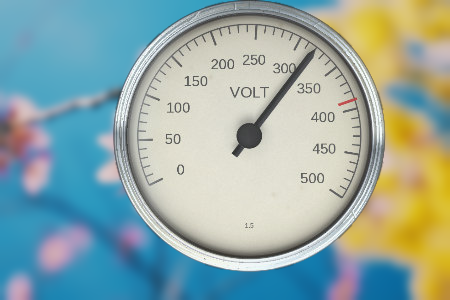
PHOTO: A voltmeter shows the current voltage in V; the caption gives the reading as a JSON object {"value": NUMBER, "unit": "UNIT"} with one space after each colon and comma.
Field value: {"value": 320, "unit": "V"}
